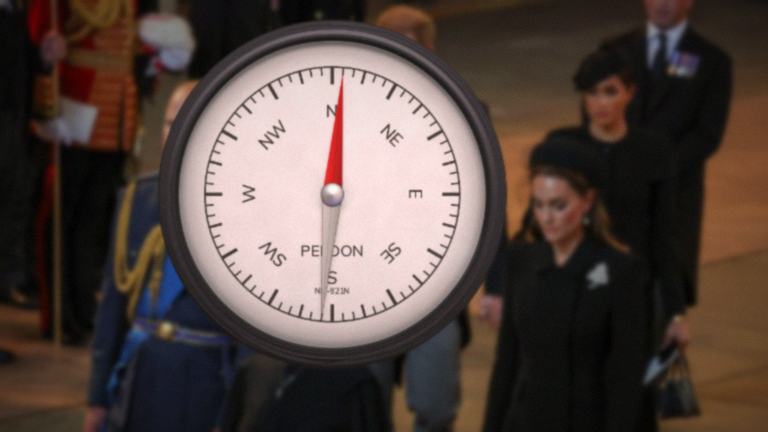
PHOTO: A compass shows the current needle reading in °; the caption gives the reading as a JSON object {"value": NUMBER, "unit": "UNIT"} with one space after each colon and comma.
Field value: {"value": 5, "unit": "°"}
